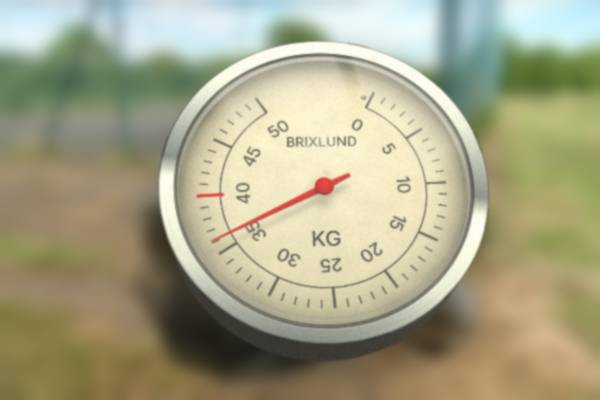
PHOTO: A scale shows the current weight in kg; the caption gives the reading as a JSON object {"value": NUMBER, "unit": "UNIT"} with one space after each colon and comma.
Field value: {"value": 36, "unit": "kg"}
